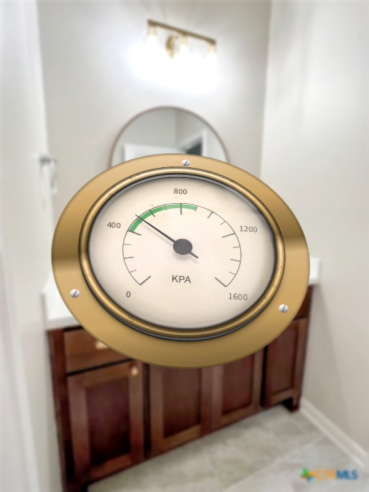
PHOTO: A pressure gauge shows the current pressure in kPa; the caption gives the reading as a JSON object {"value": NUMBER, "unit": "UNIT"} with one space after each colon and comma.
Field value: {"value": 500, "unit": "kPa"}
